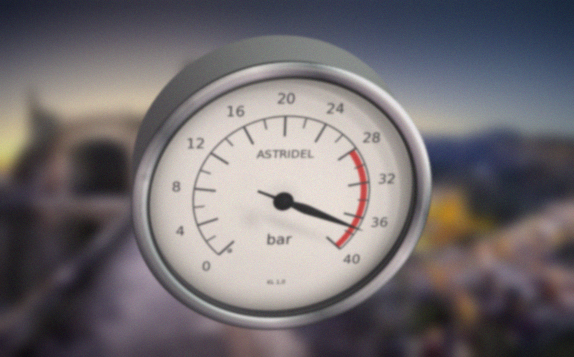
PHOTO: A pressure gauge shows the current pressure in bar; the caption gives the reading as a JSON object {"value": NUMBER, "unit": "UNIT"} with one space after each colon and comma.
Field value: {"value": 37, "unit": "bar"}
